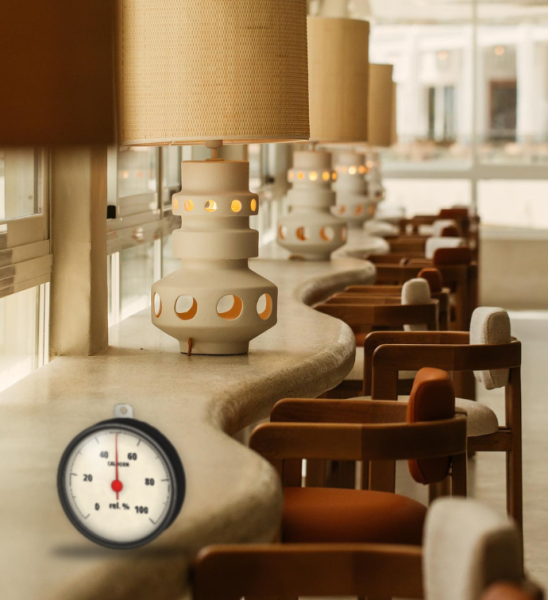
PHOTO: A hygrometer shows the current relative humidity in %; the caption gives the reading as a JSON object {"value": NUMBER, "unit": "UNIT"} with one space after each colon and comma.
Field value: {"value": 50, "unit": "%"}
